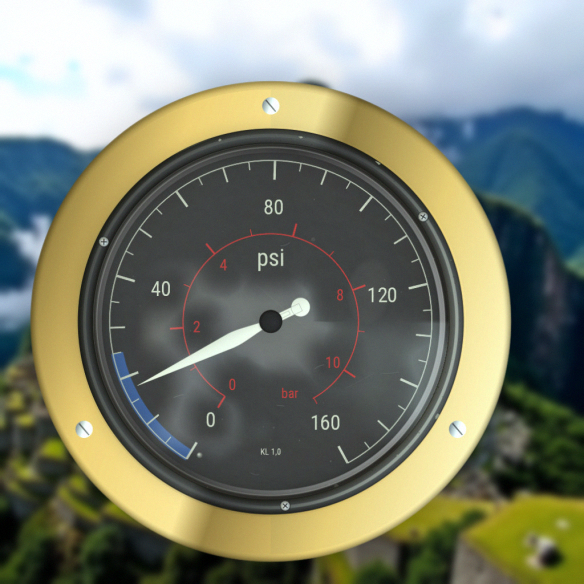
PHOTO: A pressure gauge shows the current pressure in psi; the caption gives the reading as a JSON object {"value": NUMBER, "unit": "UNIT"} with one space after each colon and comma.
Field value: {"value": 17.5, "unit": "psi"}
